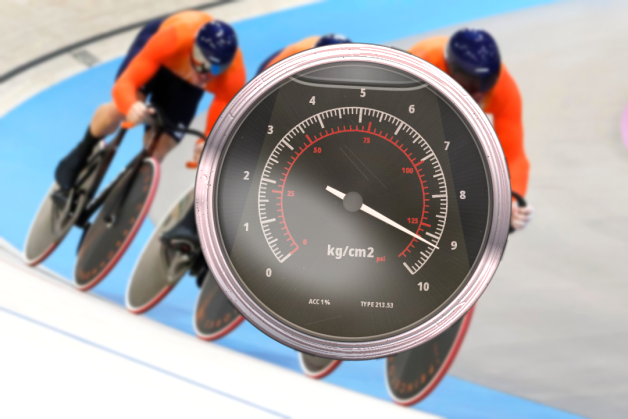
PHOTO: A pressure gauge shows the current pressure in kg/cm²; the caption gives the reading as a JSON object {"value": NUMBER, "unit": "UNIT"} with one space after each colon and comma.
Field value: {"value": 9.2, "unit": "kg/cm²"}
